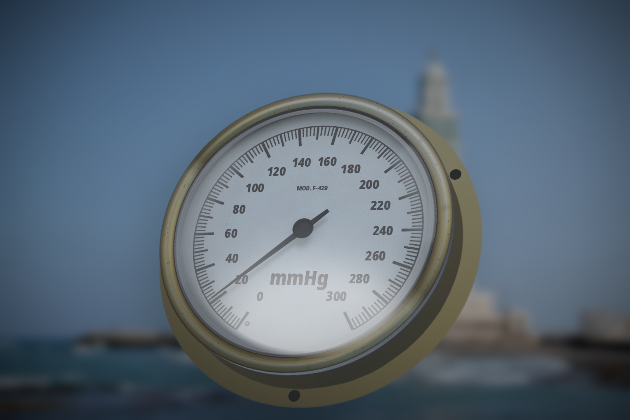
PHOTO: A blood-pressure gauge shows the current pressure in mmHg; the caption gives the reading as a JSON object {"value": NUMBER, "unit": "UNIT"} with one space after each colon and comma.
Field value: {"value": 20, "unit": "mmHg"}
